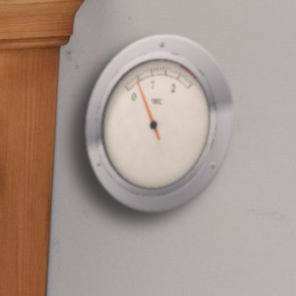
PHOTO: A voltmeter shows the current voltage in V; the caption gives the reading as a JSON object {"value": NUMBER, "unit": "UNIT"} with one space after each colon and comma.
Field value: {"value": 0.5, "unit": "V"}
